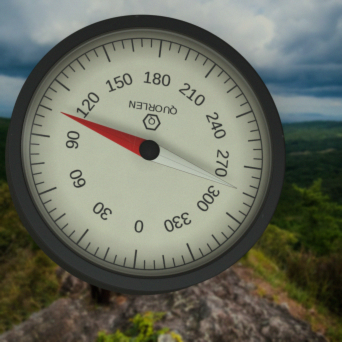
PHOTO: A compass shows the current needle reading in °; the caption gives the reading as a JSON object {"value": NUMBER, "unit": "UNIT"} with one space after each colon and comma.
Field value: {"value": 105, "unit": "°"}
